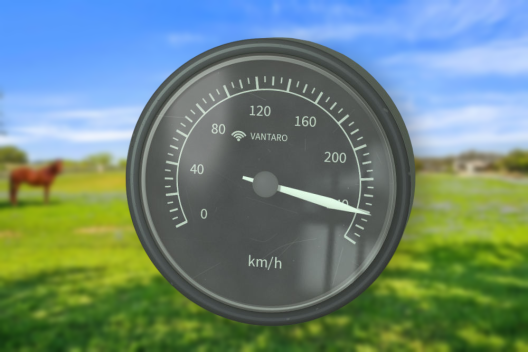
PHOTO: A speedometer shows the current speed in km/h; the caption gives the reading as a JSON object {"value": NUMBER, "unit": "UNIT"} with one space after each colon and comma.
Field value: {"value": 240, "unit": "km/h"}
